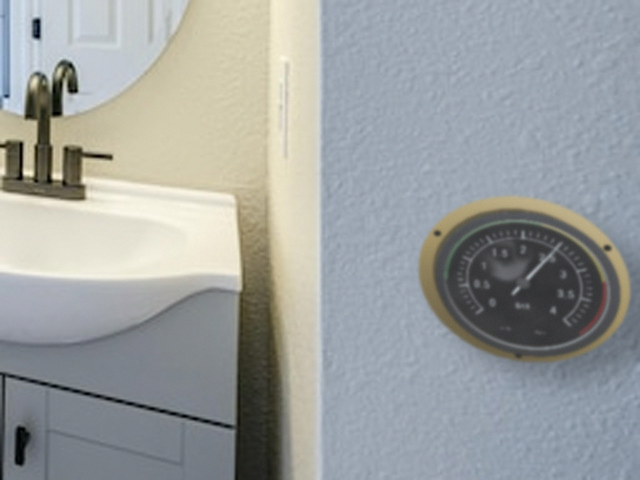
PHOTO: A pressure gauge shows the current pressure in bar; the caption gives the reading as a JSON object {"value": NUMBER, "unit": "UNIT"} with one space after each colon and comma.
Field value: {"value": 2.5, "unit": "bar"}
